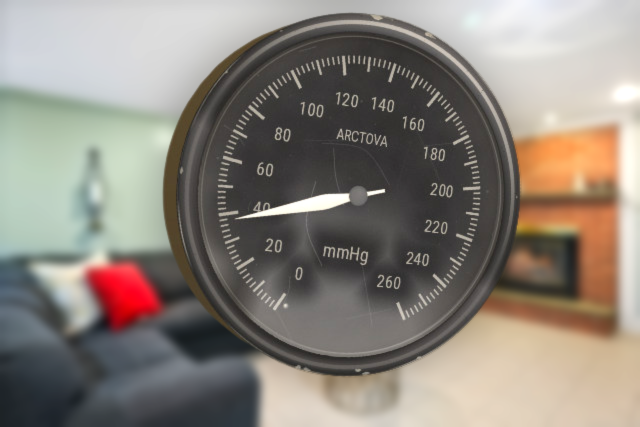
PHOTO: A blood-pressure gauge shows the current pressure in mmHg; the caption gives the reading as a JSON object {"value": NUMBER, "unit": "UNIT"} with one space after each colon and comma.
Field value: {"value": 38, "unit": "mmHg"}
